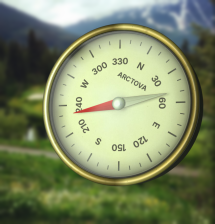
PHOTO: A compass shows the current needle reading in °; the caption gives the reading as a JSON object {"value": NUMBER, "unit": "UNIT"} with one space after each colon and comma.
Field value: {"value": 230, "unit": "°"}
